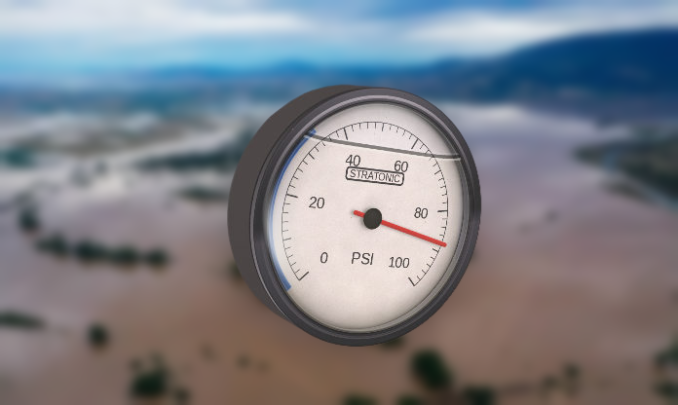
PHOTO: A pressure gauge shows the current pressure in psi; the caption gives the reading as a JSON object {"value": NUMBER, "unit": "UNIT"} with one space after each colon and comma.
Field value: {"value": 88, "unit": "psi"}
